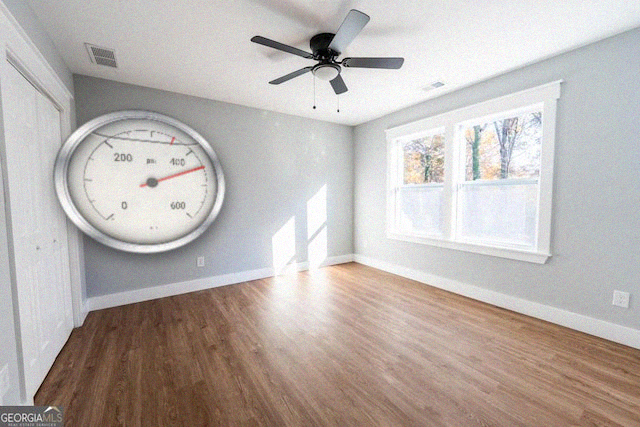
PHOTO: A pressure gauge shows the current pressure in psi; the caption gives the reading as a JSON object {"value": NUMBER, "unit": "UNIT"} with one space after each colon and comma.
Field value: {"value": 450, "unit": "psi"}
